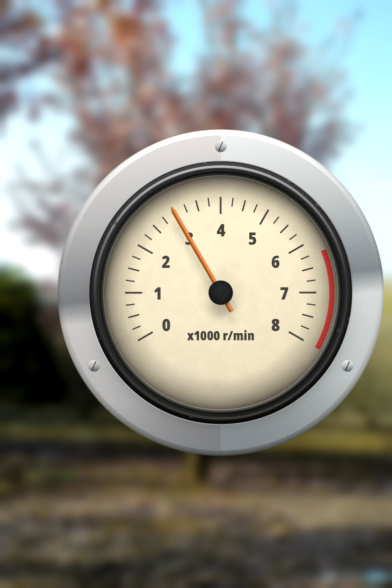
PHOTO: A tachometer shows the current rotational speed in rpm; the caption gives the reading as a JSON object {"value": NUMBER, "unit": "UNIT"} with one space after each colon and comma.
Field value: {"value": 3000, "unit": "rpm"}
